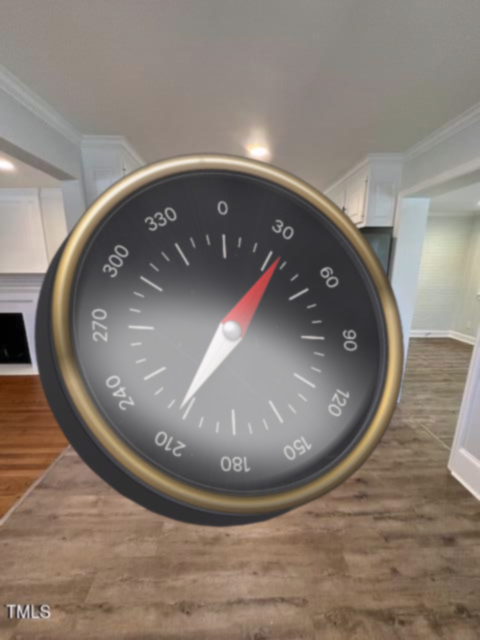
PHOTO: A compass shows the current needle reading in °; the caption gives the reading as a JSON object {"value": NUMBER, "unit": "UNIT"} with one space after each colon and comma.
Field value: {"value": 35, "unit": "°"}
